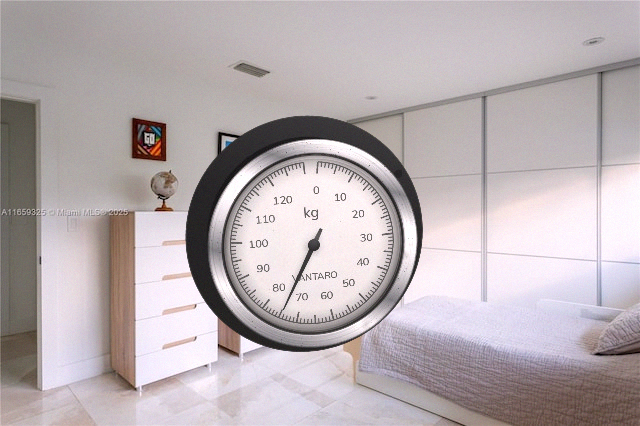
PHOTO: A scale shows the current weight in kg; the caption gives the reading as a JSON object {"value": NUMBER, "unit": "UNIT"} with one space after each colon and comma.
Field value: {"value": 75, "unit": "kg"}
